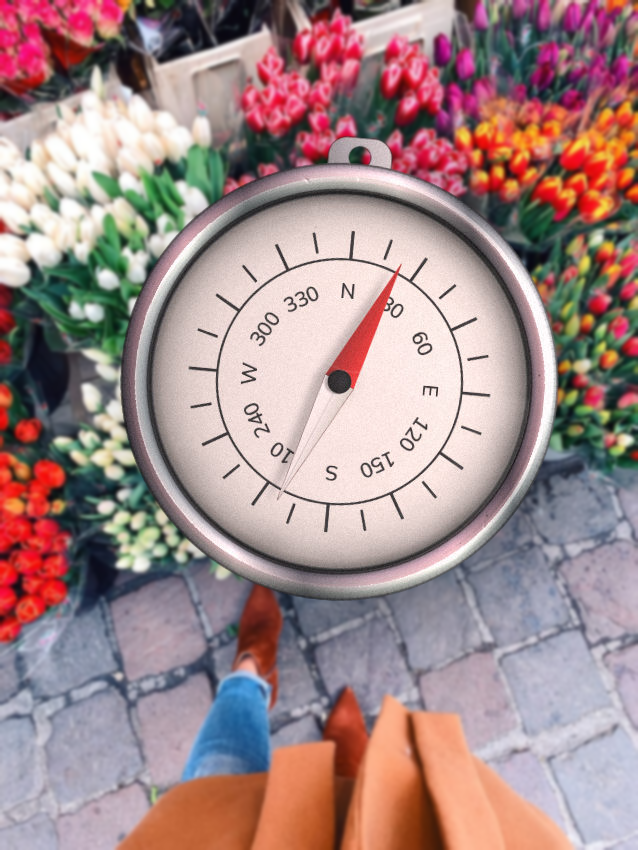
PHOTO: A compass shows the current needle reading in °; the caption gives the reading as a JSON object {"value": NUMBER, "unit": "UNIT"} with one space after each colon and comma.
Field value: {"value": 22.5, "unit": "°"}
